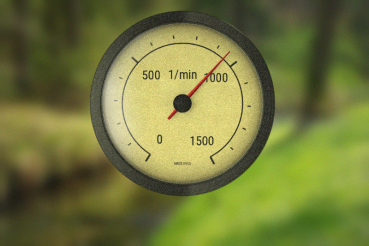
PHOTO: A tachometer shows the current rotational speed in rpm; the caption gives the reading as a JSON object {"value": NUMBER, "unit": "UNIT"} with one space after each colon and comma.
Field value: {"value": 950, "unit": "rpm"}
